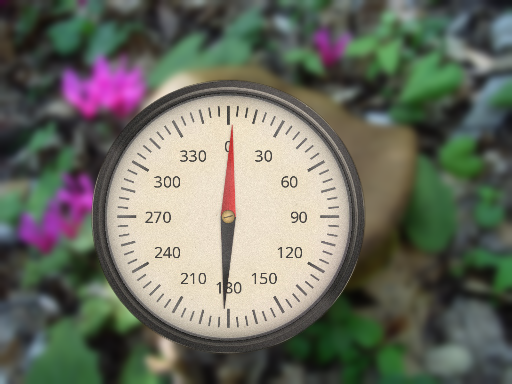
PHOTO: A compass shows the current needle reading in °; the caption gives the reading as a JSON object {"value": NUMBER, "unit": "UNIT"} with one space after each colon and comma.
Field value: {"value": 2.5, "unit": "°"}
